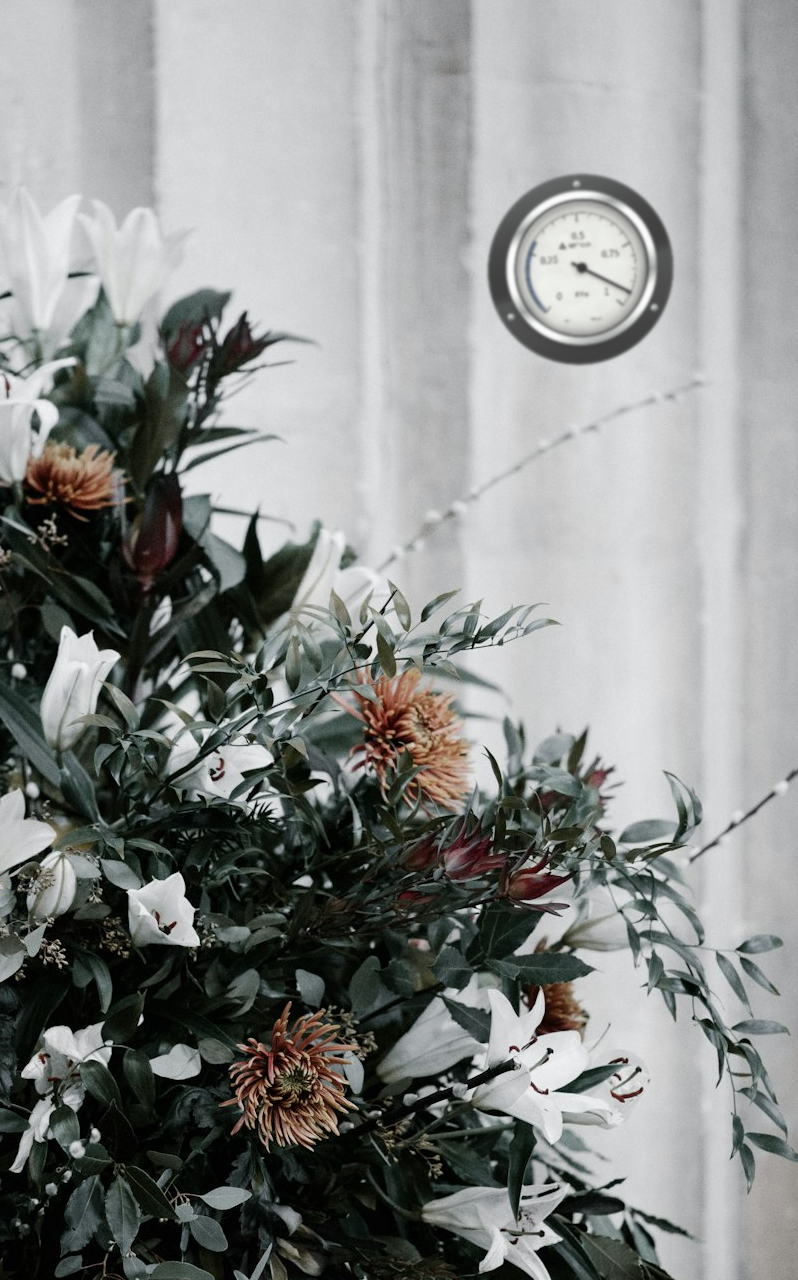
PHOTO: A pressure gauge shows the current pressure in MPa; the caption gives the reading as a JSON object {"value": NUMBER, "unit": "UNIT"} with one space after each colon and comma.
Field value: {"value": 0.95, "unit": "MPa"}
